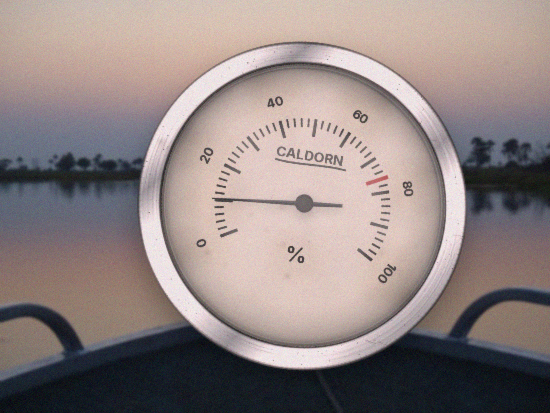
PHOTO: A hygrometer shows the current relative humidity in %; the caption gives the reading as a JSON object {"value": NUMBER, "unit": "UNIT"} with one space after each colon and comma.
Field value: {"value": 10, "unit": "%"}
